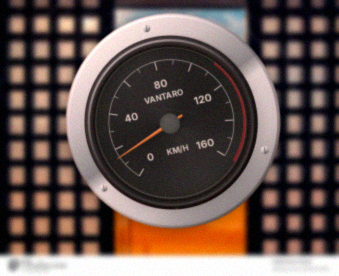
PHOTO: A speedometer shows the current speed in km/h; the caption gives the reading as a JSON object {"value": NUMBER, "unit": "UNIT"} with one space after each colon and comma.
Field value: {"value": 15, "unit": "km/h"}
